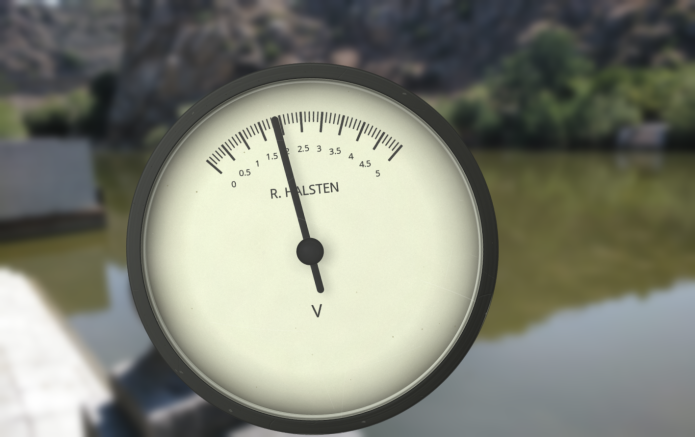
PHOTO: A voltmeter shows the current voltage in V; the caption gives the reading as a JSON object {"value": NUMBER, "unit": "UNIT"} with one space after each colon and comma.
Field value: {"value": 1.9, "unit": "V"}
